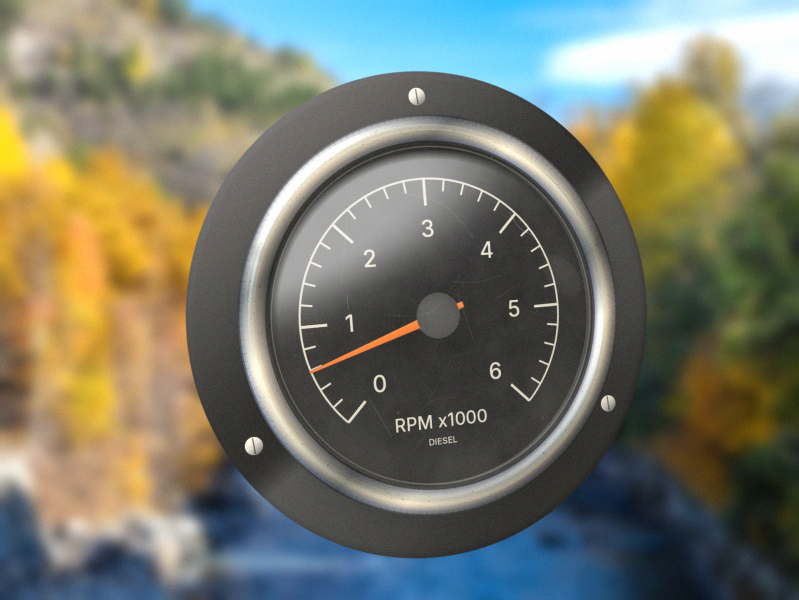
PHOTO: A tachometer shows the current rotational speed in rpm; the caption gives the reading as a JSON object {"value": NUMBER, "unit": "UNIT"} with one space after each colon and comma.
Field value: {"value": 600, "unit": "rpm"}
